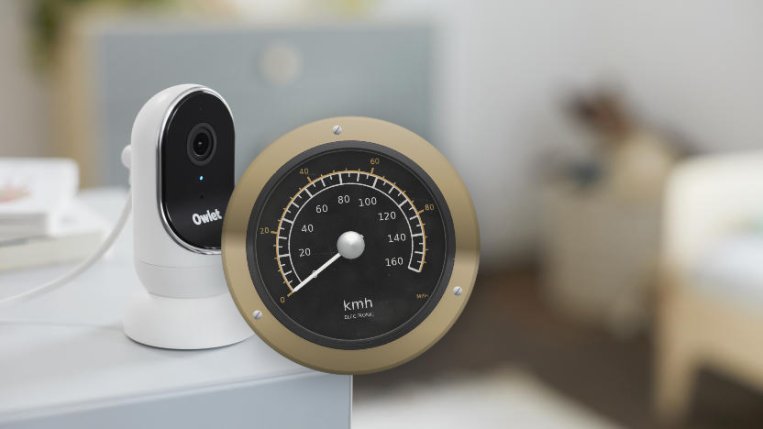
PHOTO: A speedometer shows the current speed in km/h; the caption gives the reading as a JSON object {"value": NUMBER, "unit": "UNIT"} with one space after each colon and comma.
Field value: {"value": 0, "unit": "km/h"}
